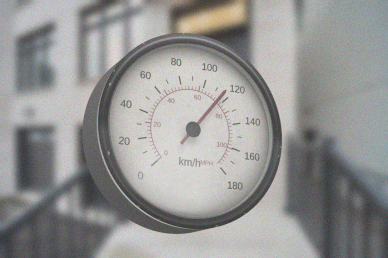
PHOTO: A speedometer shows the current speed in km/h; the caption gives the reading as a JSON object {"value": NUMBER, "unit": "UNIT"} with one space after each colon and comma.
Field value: {"value": 115, "unit": "km/h"}
